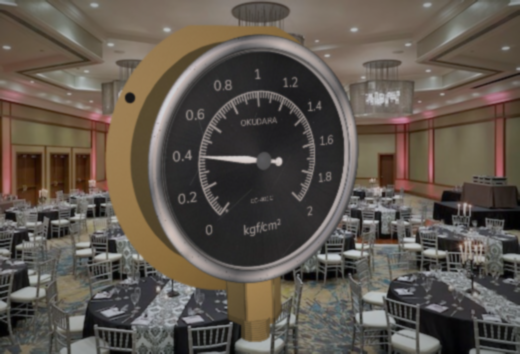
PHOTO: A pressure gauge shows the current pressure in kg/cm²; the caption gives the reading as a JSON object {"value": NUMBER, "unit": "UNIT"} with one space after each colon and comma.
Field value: {"value": 0.4, "unit": "kg/cm²"}
